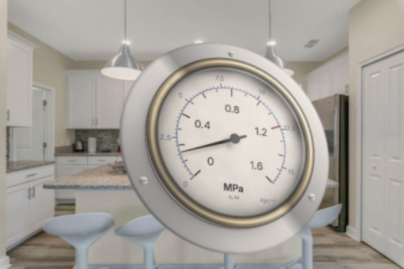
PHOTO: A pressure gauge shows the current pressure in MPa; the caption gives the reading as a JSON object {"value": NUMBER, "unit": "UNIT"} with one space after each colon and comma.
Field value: {"value": 0.15, "unit": "MPa"}
